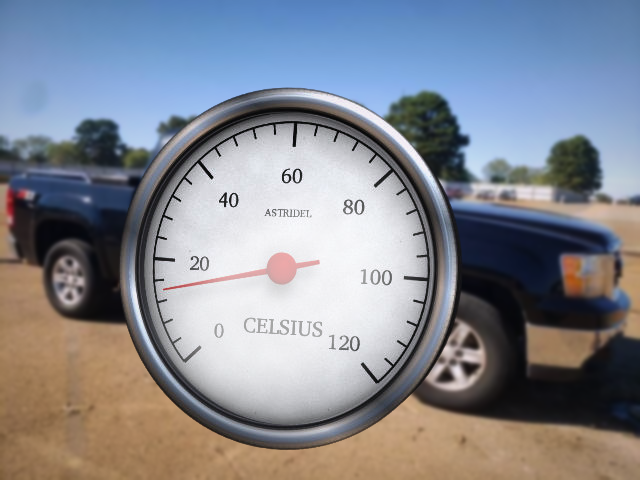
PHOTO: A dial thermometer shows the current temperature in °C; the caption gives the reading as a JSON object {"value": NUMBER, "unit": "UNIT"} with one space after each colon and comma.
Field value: {"value": 14, "unit": "°C"}
